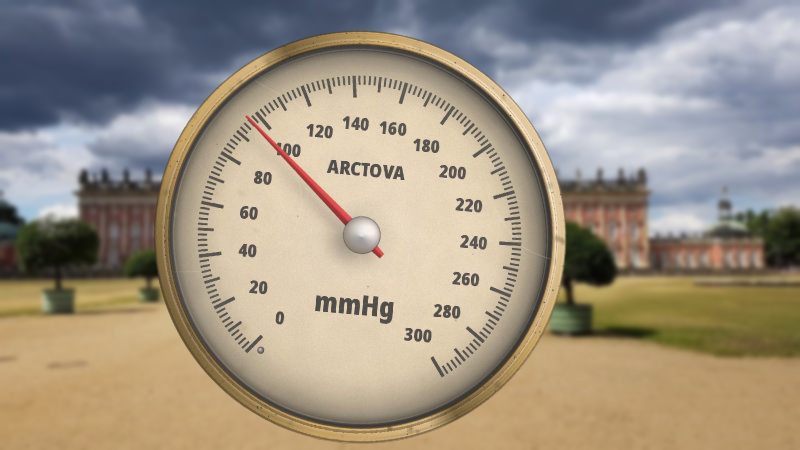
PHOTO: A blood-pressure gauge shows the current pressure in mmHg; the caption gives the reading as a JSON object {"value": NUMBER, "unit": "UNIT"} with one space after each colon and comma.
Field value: {"value": 96, "unit": "mmHg"}
